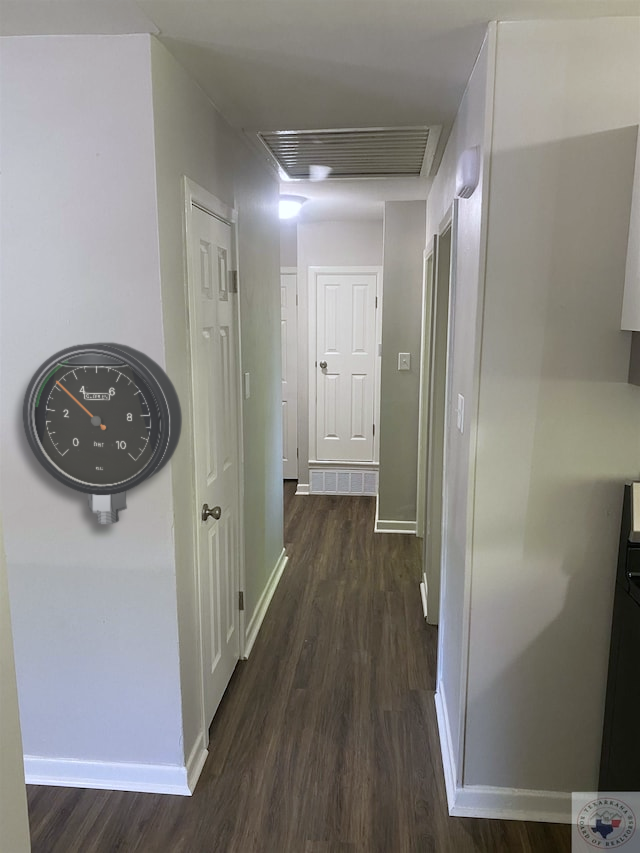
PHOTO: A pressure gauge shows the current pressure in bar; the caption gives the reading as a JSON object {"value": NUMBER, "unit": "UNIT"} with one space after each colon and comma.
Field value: {"value": 3.25, "unit": "bar"}
